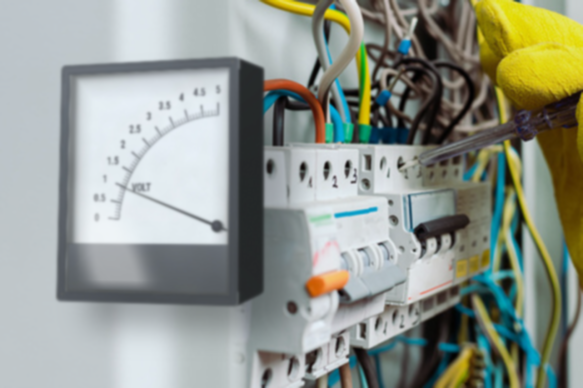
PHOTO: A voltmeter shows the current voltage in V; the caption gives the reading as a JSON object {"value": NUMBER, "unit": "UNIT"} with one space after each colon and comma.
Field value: {"value": 1, "unit": "V"}
